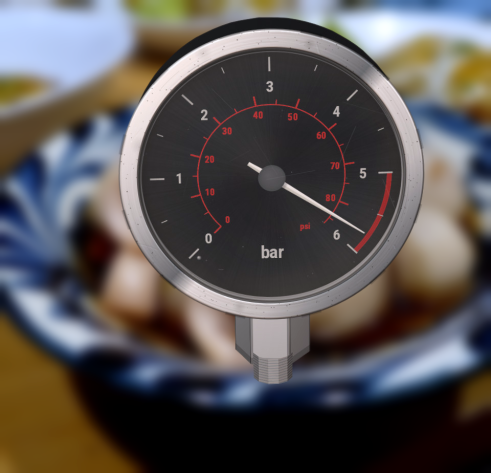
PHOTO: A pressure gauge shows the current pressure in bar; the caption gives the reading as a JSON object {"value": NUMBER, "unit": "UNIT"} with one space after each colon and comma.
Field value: {"value": 5.75, "unit": "bar"}
